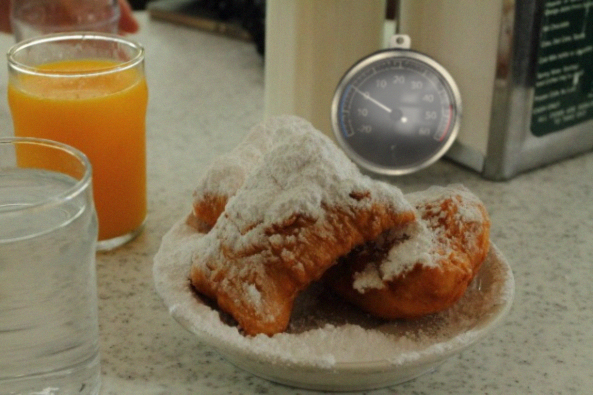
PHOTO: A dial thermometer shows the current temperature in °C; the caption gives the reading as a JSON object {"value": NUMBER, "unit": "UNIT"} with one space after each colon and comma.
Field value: {"value": 0, "unit": "°C"}
